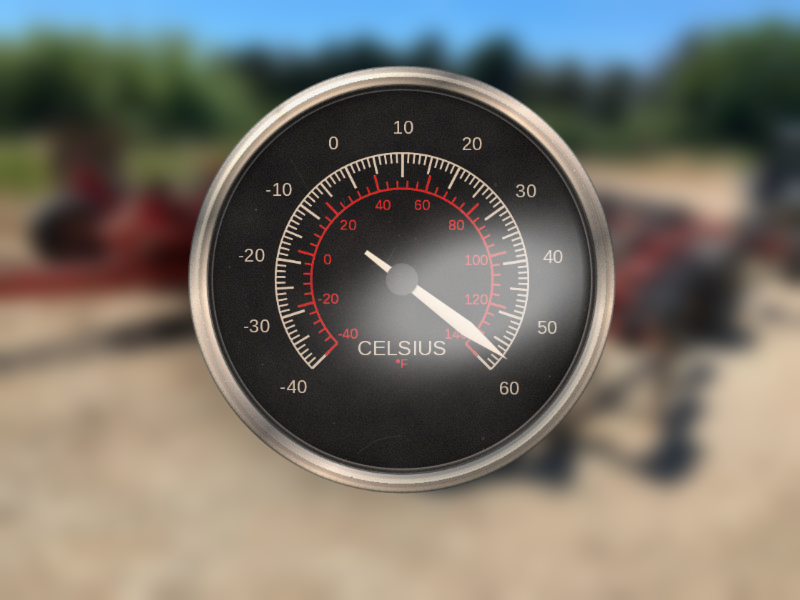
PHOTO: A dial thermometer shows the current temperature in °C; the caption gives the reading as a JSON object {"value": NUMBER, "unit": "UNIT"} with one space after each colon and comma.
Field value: {"value": 57, "unit": "°C"}
